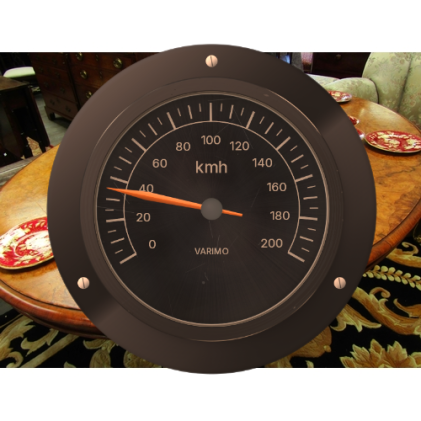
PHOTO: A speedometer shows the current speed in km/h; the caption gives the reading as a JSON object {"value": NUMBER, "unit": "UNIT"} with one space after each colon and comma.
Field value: {"value": 35, "unit": "km/h"}
